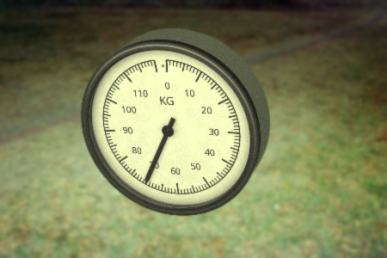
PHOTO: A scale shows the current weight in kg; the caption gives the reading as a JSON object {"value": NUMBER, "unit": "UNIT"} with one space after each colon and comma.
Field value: {"value": 70, "unit": "kg"}
